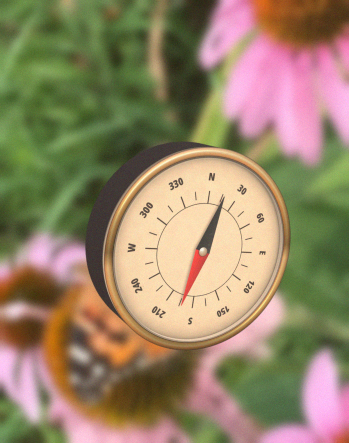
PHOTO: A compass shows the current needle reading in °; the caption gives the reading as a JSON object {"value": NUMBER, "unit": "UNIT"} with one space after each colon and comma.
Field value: {"value": 195, "unit": "°"}
